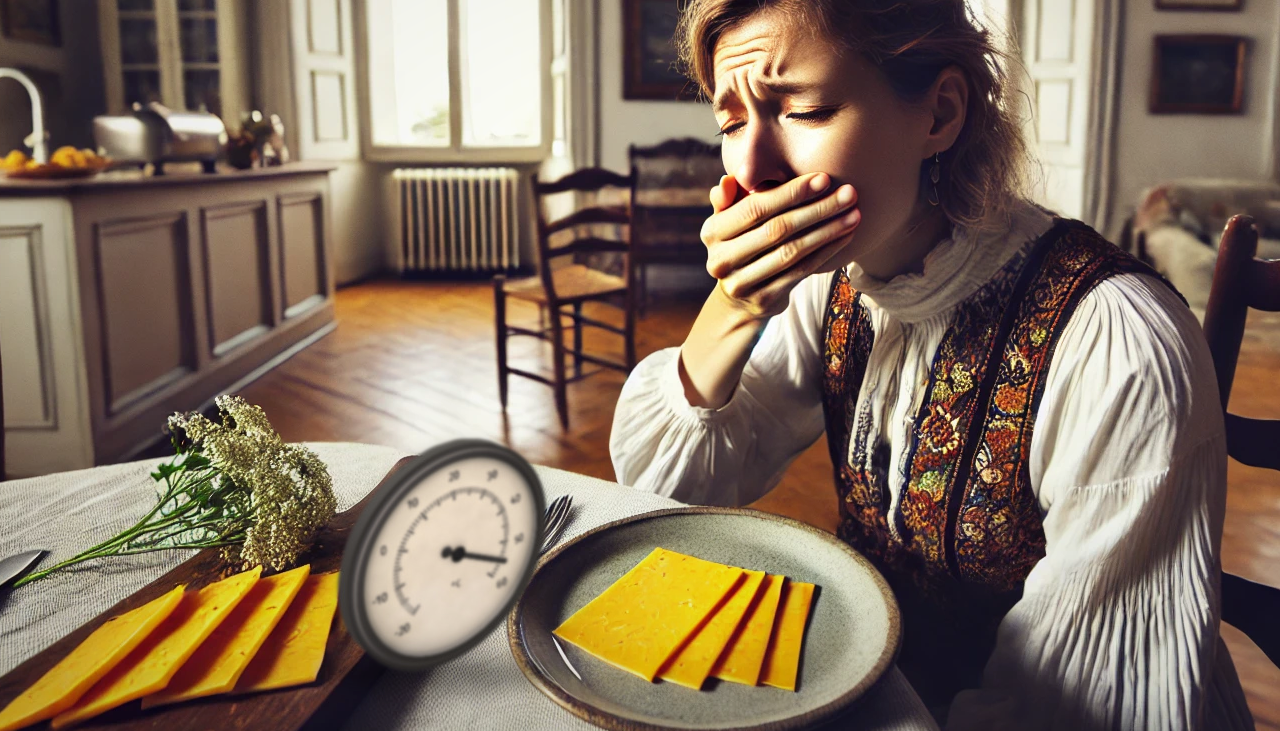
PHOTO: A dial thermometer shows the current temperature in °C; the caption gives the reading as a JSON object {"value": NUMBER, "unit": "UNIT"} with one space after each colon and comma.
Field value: {"value": 55, "unit": "°C"}
